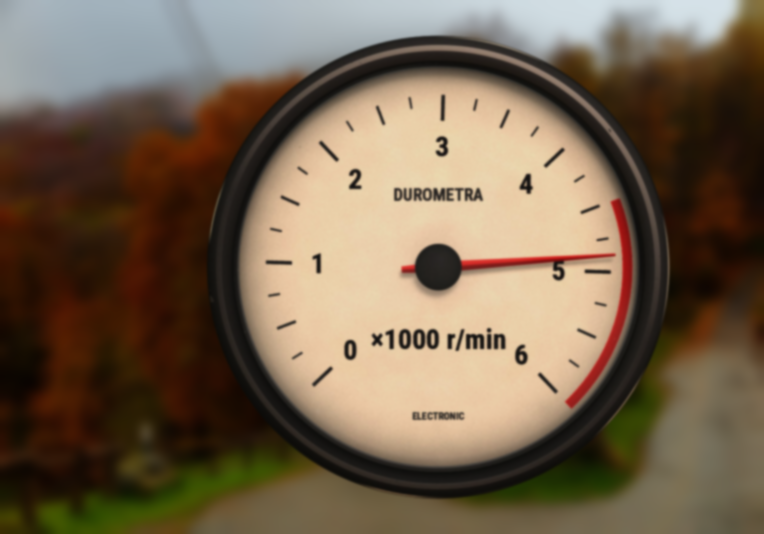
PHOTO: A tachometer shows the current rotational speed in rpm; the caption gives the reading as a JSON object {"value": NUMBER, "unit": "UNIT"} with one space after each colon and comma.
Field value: {"value": 4875, "unit": "rpm"}
